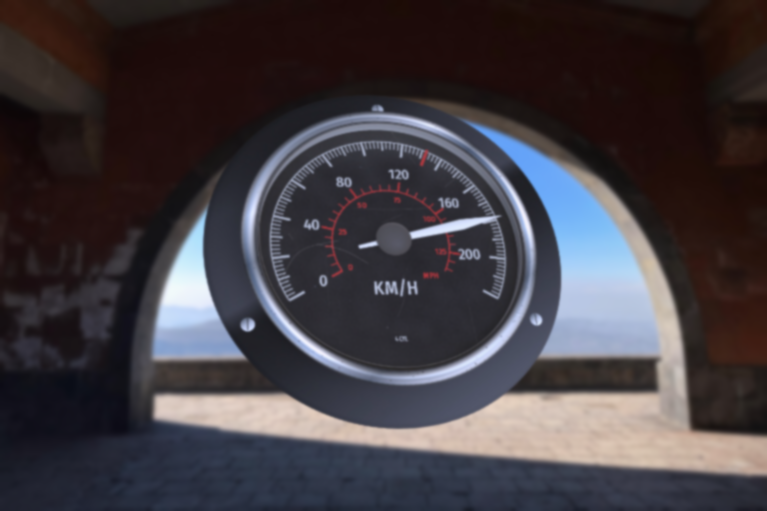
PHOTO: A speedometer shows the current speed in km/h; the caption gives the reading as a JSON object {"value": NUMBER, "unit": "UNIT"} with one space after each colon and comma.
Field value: {"value": 180, "unit": "km/h"}
